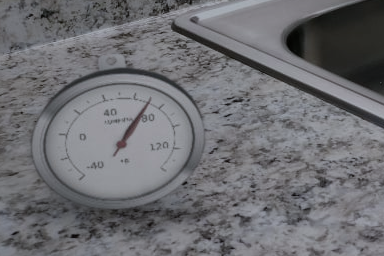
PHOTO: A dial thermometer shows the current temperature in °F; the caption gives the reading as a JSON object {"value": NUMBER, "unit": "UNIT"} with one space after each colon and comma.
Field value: {"value": 70, "unit": "°F"}
